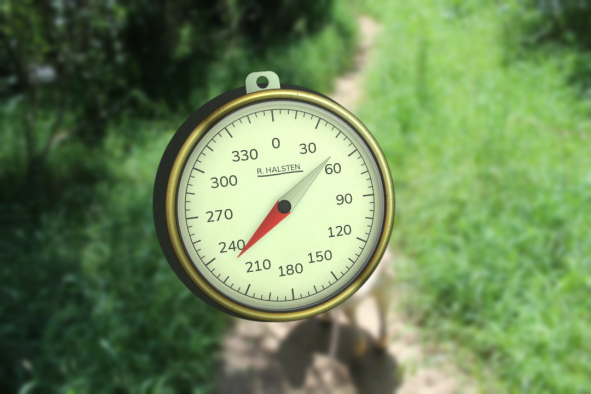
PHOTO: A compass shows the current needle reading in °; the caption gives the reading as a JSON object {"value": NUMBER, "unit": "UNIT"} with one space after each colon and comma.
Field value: {"value": 230, "unit": "°"}
